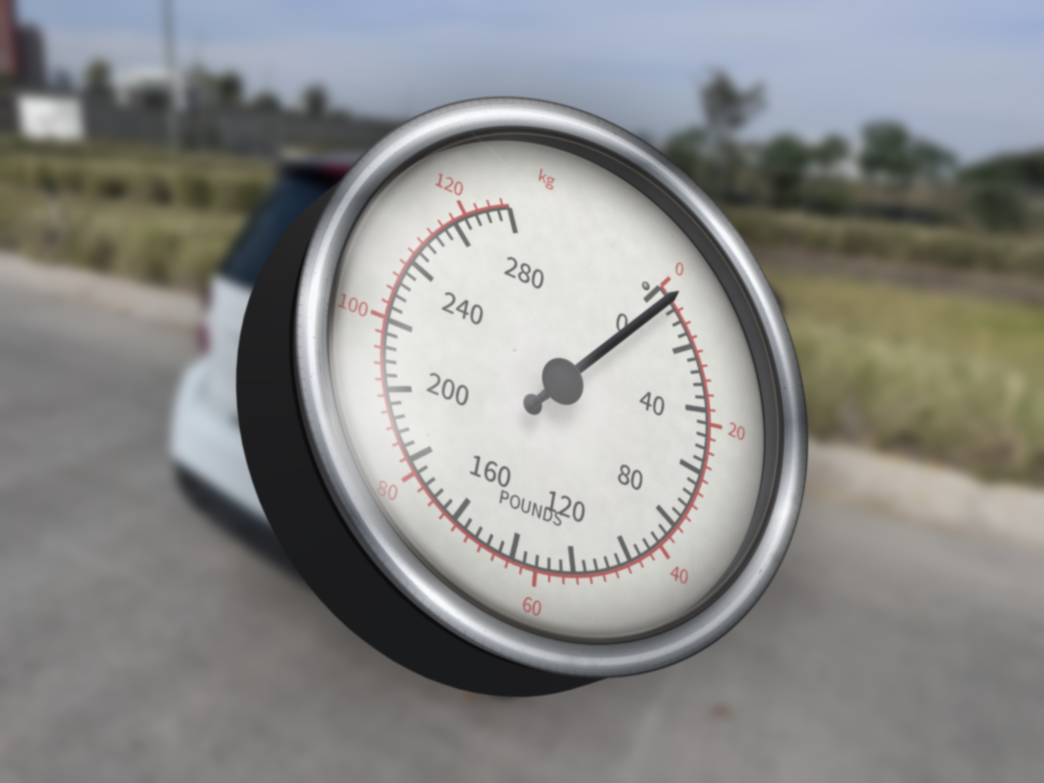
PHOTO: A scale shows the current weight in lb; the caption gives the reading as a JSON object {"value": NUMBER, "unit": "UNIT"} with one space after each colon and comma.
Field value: {"value": 4, "unit": "lb"}
